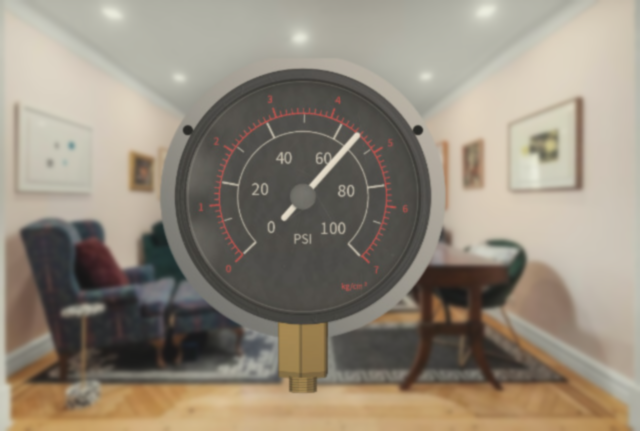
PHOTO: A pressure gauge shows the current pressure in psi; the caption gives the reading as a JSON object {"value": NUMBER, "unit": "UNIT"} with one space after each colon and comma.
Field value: {"value": 65, "unit": "psi"}
